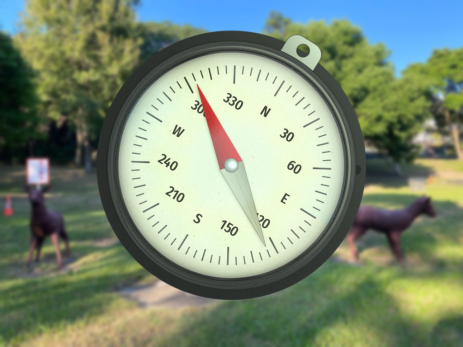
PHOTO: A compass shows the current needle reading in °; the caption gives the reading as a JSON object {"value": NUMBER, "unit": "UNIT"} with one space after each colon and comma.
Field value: {"value": 305, "unit": "°"}
